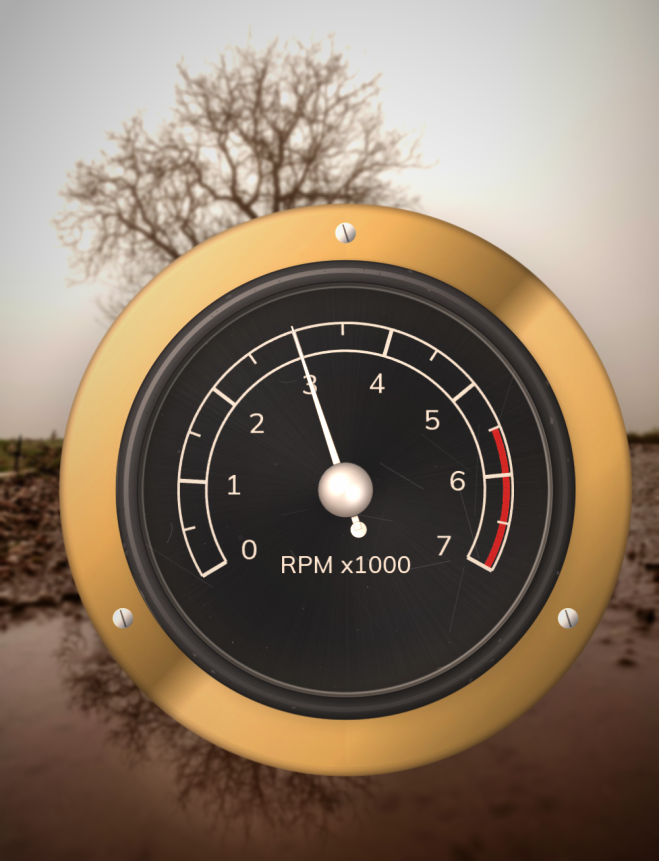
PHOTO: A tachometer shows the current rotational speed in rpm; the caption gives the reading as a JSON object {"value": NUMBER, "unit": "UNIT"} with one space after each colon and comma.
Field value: {"value": 3000, "unit": "rpm"}
